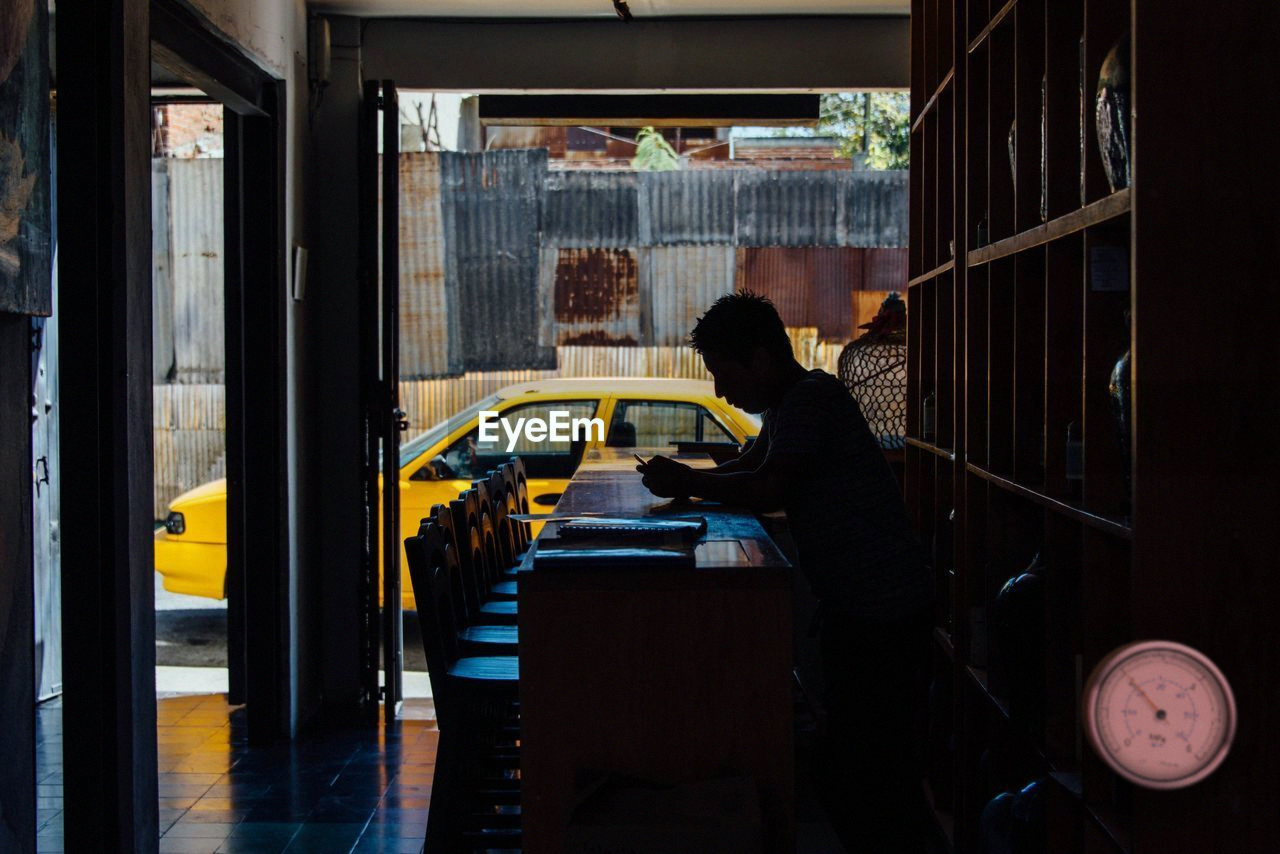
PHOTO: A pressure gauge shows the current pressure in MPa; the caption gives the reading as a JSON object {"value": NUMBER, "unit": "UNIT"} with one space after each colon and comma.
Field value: {"value": 2, "unit": "MPa"}
